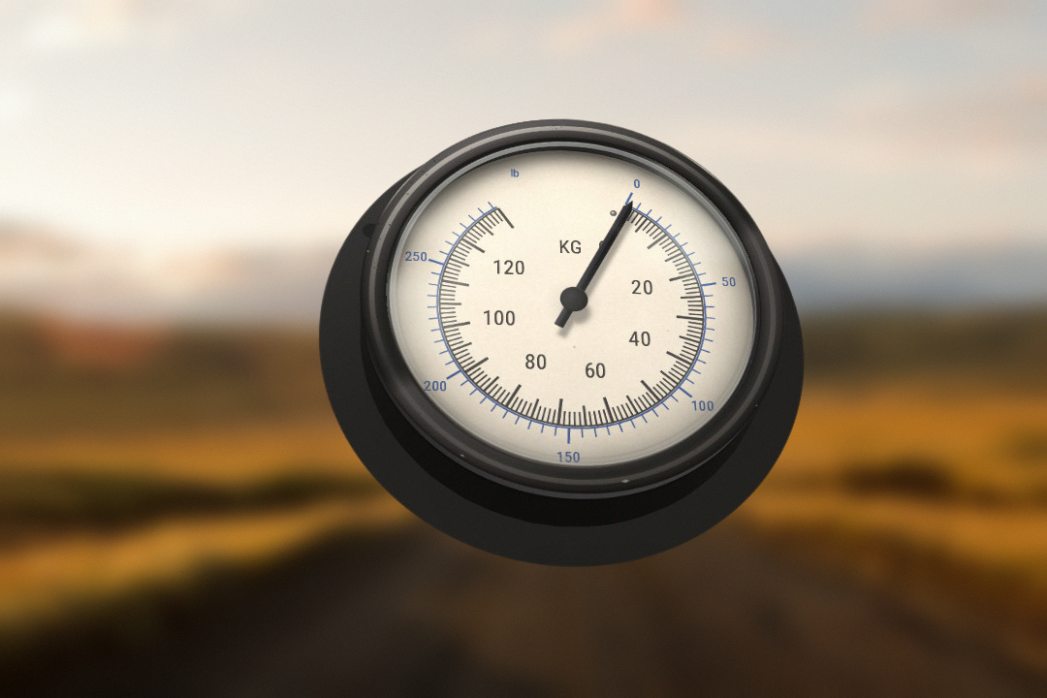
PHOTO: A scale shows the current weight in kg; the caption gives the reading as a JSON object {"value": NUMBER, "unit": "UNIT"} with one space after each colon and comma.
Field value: {"value": 1, "unit": "kg"}
